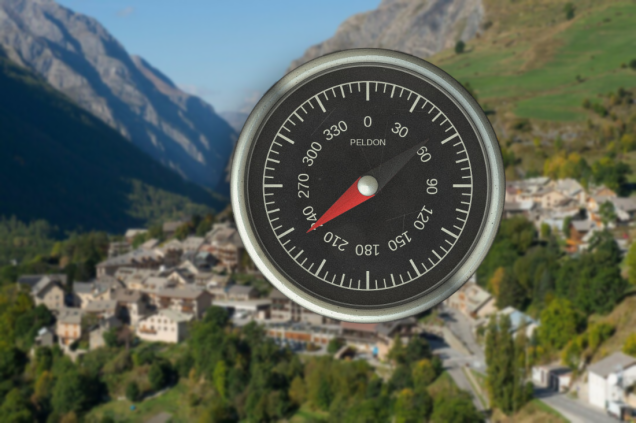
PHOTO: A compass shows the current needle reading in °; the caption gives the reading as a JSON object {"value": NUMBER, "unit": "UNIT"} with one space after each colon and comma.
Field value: {"value": 232.5, "unit": "°"}
